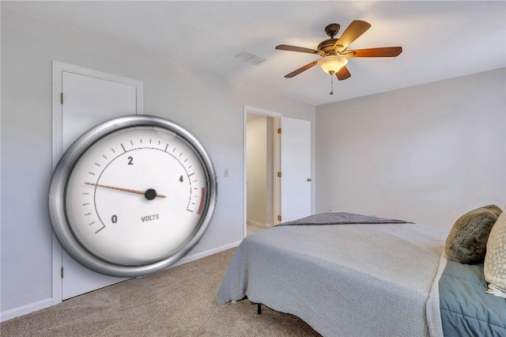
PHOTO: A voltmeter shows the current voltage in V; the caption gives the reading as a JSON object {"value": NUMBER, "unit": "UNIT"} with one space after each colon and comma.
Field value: {"value": 1, "unit": "V"}
